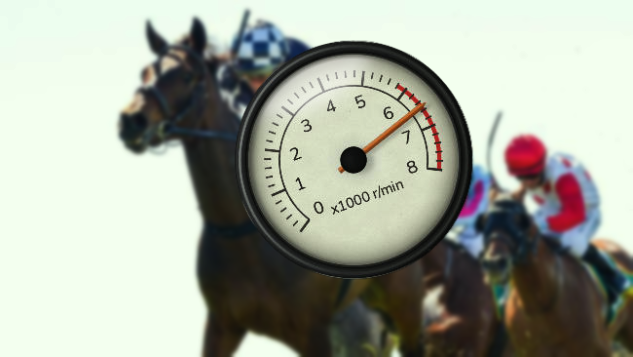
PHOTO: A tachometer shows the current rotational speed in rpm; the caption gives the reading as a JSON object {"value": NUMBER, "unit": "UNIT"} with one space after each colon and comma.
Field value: {"value": 6500, "unit": "rpm"}
